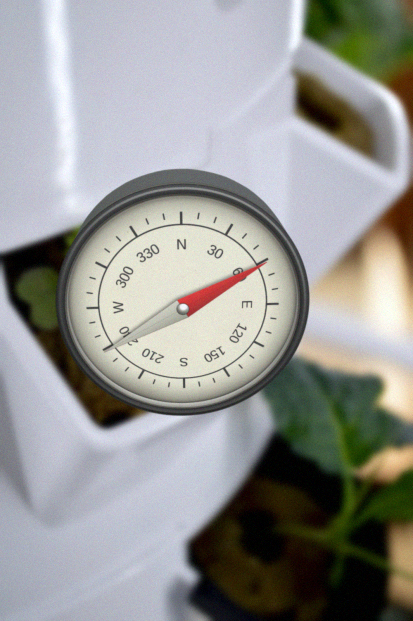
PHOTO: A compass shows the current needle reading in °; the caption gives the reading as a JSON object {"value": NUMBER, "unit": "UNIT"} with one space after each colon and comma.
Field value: {"value": 60, "unit": "°"}
